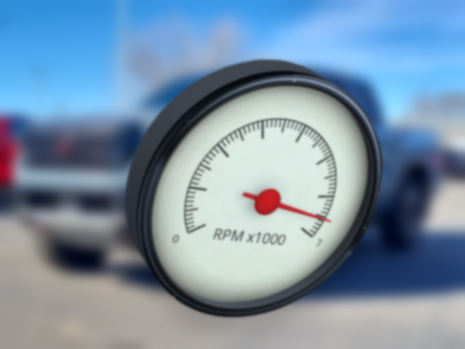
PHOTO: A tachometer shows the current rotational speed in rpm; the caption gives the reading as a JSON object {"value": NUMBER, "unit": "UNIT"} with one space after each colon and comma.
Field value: {"value": 6500, "unit": "rpm"}
